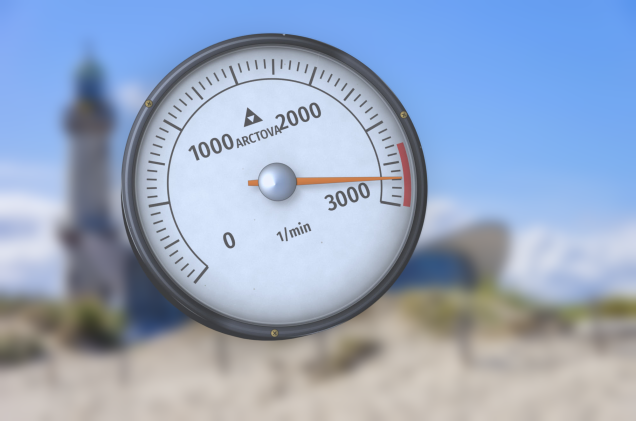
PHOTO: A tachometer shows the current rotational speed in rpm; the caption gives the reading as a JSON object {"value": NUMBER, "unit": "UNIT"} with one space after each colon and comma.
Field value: {"value": 2850, "unit": "rpm"}
